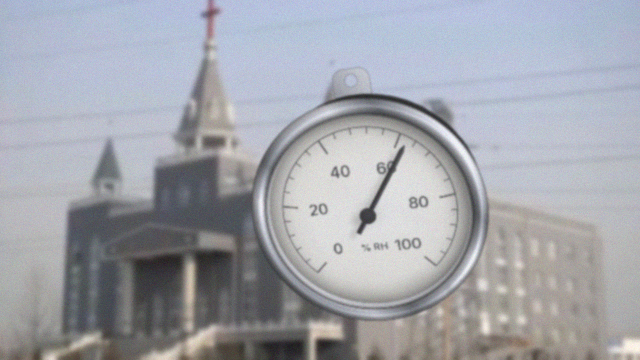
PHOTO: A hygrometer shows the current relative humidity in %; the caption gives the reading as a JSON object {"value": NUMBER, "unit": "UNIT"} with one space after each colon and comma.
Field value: {"value": 62, "unit": "%"}
